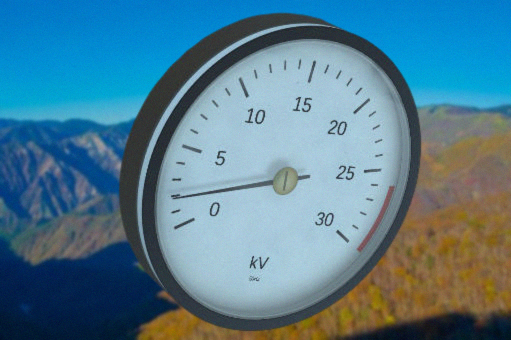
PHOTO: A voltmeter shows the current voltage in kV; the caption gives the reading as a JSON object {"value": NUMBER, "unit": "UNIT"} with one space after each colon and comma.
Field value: {"value": 2, "unit": "kV"}
